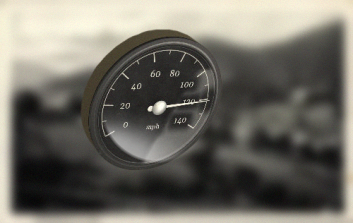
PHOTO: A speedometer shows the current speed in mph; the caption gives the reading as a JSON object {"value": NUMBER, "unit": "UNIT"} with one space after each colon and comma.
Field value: {"value": 120, "unit": "mph"}
